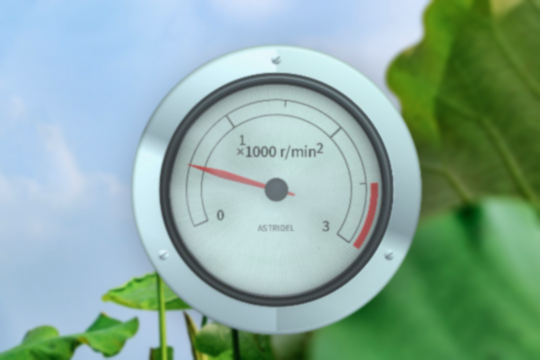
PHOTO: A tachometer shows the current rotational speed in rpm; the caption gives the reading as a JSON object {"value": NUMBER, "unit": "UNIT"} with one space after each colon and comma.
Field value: {"value": 500, "unit": "rpm"}
